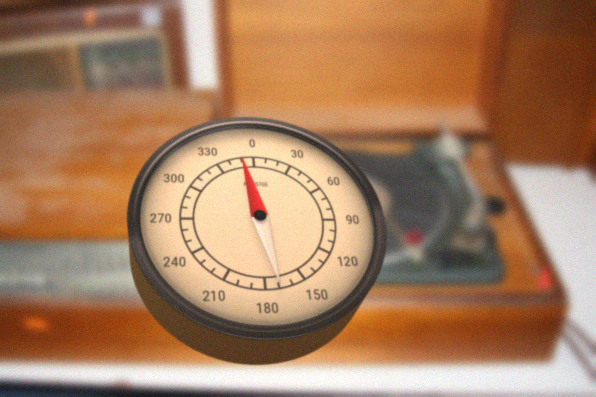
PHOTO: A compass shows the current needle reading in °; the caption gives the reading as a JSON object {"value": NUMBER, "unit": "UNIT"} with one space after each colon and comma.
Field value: {"value": 350, "unit": "°"}
